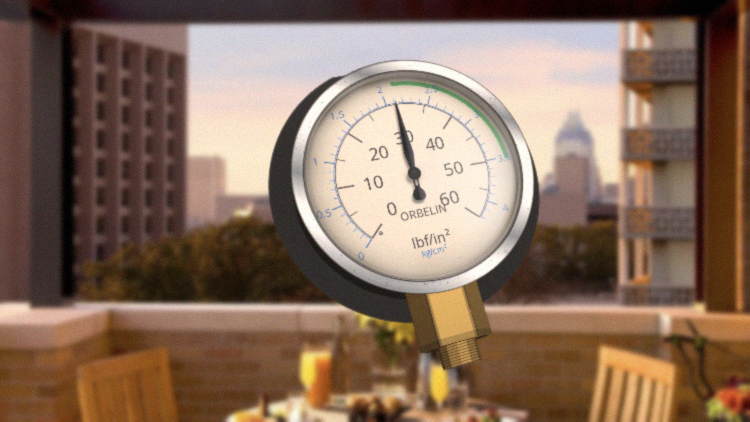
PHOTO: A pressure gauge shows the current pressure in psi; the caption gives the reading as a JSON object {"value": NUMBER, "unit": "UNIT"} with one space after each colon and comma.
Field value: {"value": 30, "unit": "psi"}
